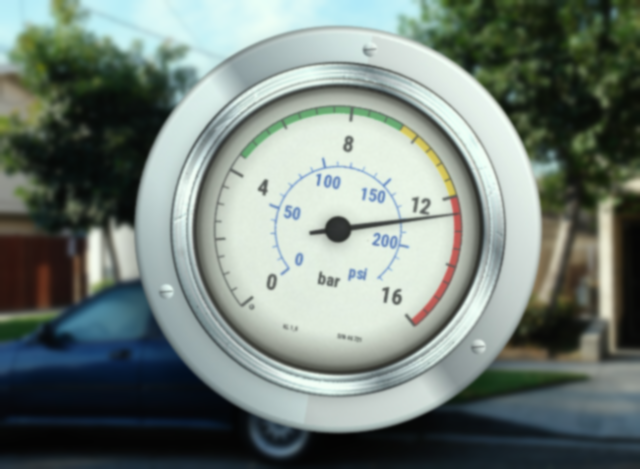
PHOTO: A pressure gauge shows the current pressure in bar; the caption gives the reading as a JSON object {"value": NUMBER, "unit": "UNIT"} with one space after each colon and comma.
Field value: {"value": 12.5, "unit": "bar"}
